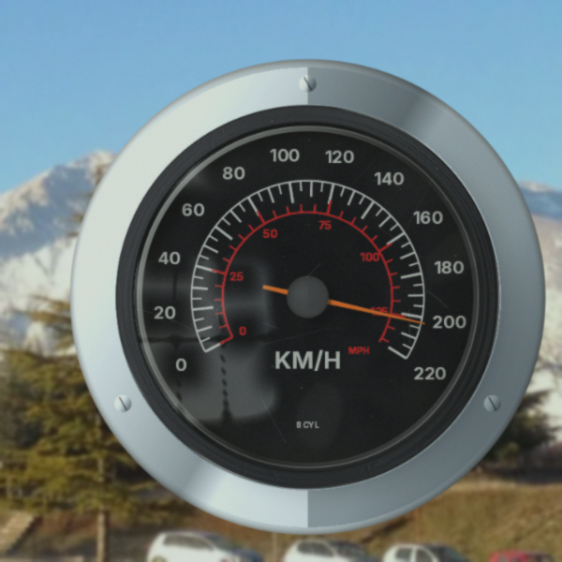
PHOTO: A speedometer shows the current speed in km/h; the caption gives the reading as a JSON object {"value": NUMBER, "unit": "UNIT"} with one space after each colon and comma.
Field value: {"value": 202.5, "unit": "km/h"}
